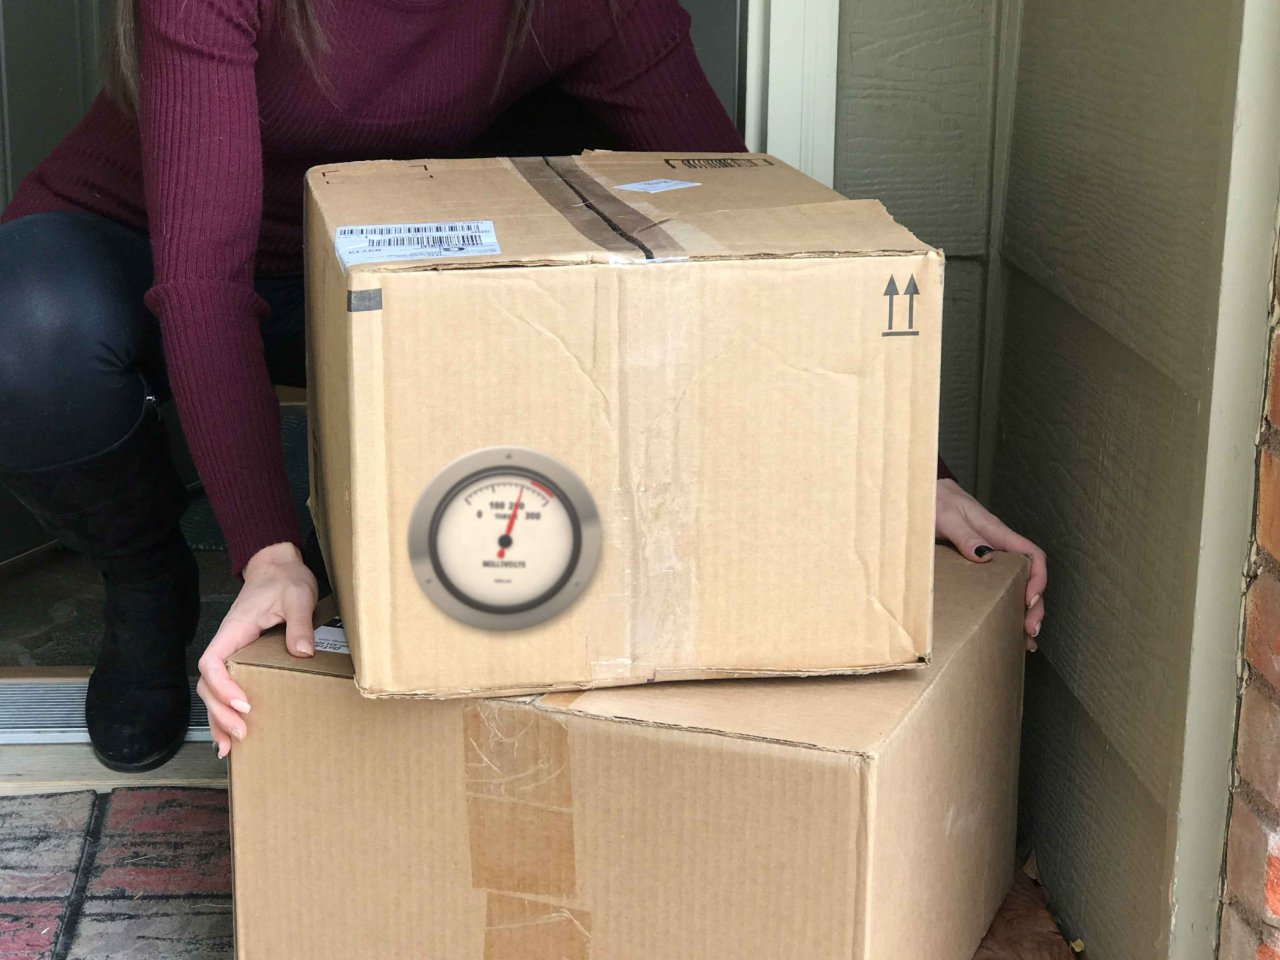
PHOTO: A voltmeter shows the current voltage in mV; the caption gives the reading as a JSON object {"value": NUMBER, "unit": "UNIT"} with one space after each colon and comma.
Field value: {"value": 200, "unit": "mV"}
